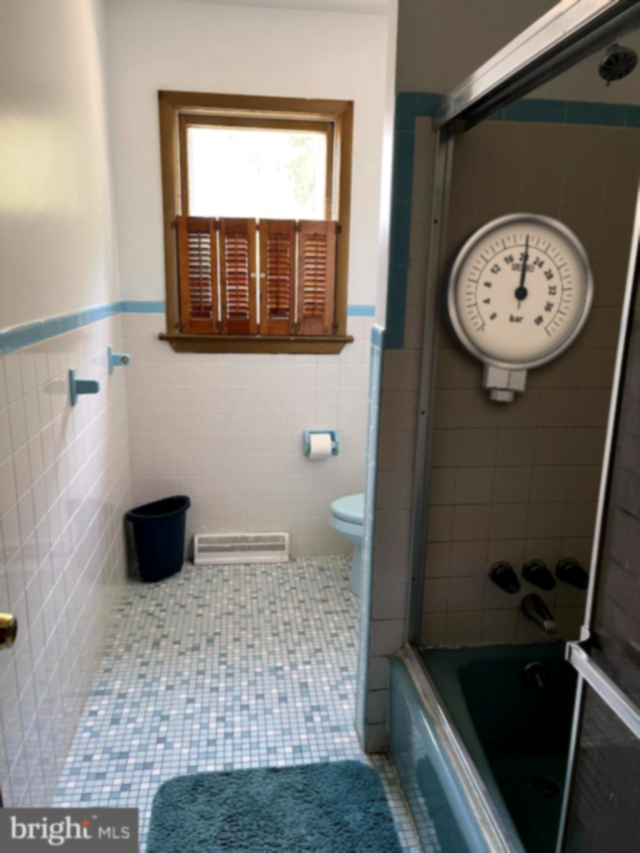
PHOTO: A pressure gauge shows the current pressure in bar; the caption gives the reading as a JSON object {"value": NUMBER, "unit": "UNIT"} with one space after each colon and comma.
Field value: {"value": 20, "unit": "bar"}
